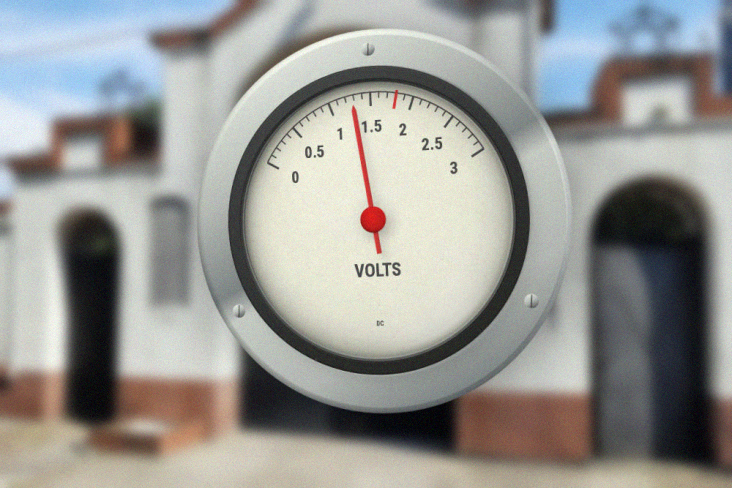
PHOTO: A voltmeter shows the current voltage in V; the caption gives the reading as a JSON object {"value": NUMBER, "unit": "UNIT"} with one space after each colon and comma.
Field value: {"value": 1.3, "unit": "V"}
